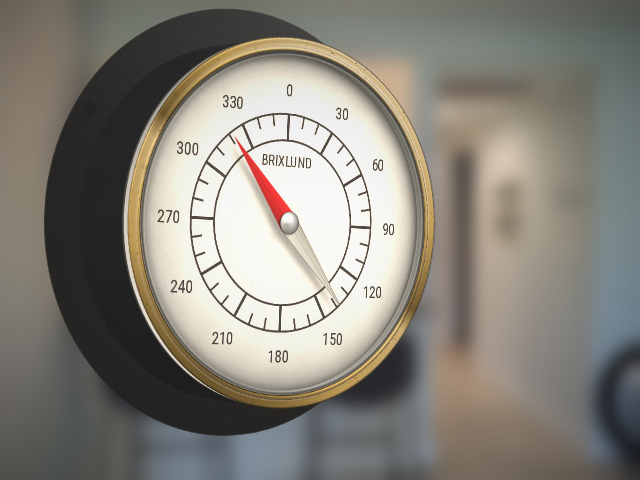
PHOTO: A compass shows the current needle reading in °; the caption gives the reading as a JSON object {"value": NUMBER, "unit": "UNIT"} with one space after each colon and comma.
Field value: {"value": 320, "unit": "°"}
